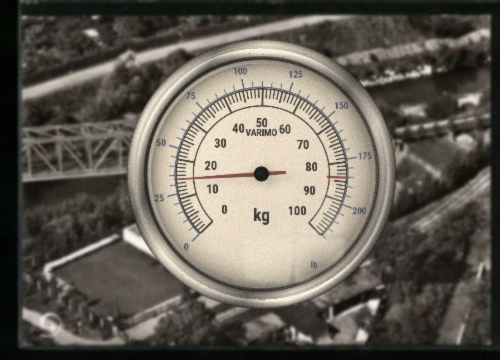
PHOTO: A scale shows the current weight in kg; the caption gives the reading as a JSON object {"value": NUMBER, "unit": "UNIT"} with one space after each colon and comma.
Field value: {"value": 15, "unit": "kg"}
